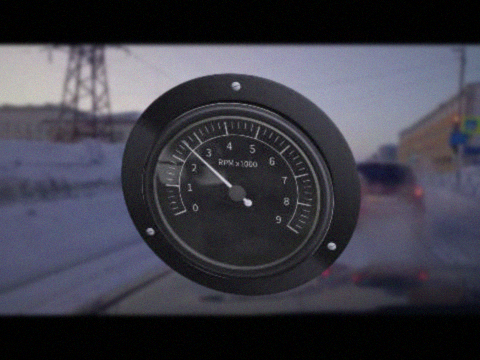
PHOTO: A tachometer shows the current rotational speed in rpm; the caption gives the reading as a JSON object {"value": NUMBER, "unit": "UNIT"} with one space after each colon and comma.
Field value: {"value": 2600, "unit": "rpm"}
